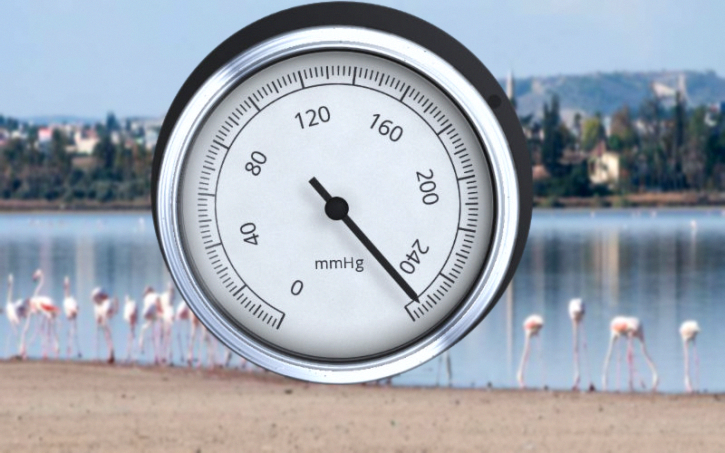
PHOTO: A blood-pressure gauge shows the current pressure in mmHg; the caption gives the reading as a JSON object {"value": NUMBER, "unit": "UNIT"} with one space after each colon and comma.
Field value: {"value": 254, "unit": "mmHg"}
